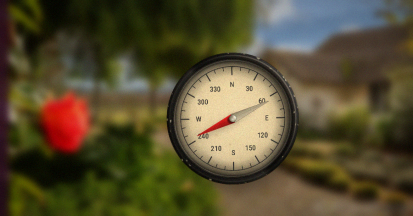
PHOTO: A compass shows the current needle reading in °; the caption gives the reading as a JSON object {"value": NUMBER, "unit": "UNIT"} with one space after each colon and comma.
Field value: {"value": 245, "unit": "°"}
